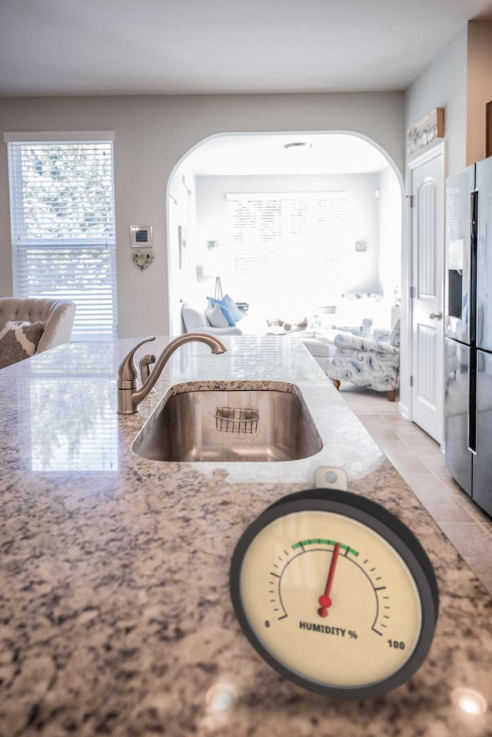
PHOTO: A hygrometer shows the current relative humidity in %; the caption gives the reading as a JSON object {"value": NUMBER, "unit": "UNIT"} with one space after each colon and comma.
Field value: {"value": 56, "unit": "%"}
